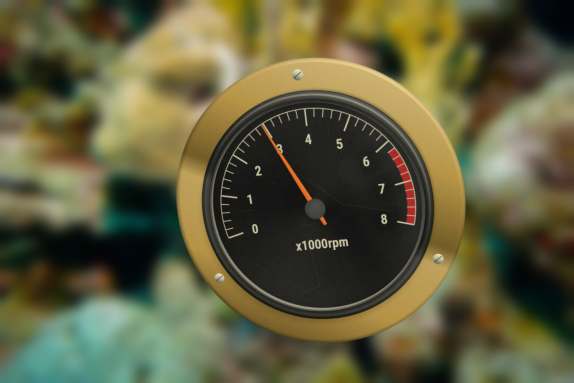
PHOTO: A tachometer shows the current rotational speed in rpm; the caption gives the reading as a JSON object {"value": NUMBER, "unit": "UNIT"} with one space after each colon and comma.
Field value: {"value": 3000, "unit": "rpm"}
